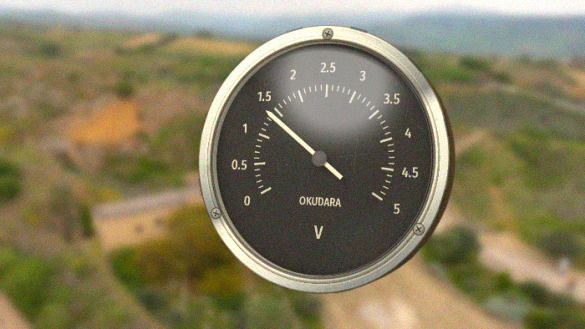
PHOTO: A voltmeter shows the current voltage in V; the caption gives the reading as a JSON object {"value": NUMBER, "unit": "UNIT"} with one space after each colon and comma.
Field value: {"value": 1.4, "unit": "V"}
